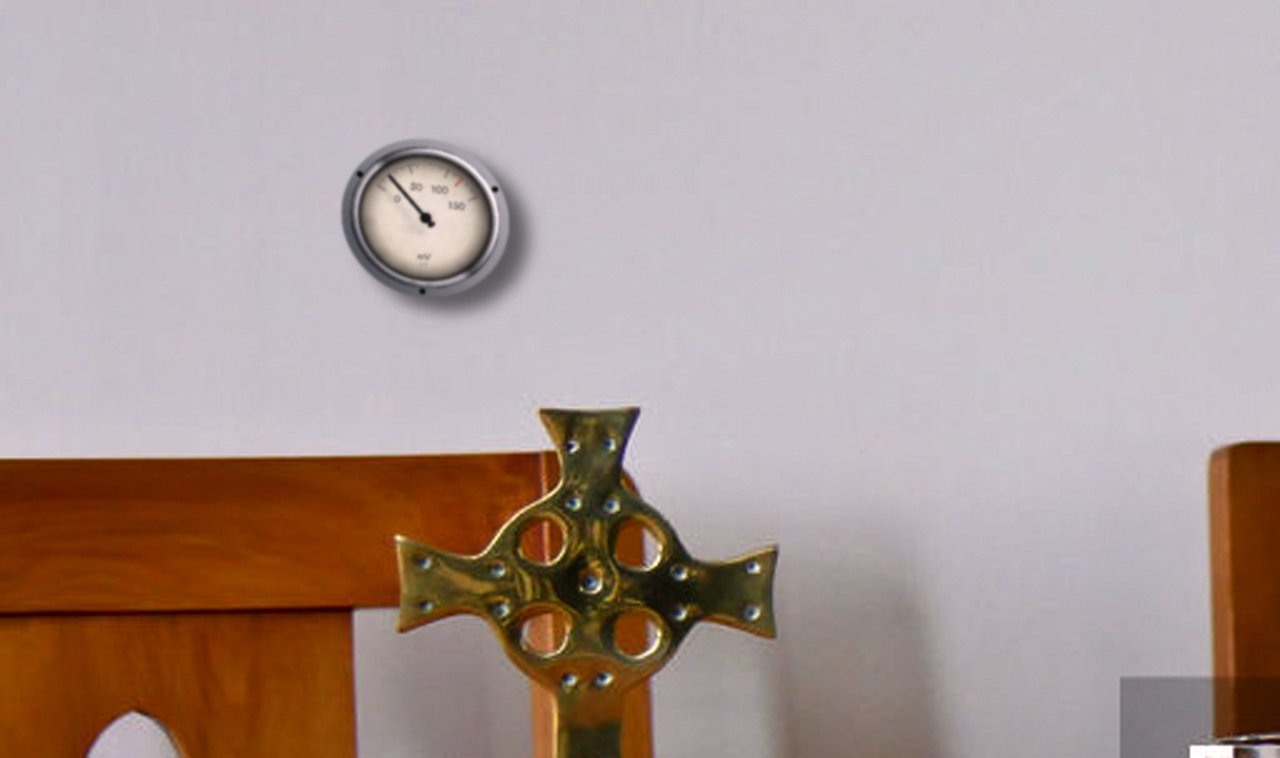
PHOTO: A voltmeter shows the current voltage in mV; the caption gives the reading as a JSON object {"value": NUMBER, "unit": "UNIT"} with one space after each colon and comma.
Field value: {"value": 20, "unit": "mV"}
